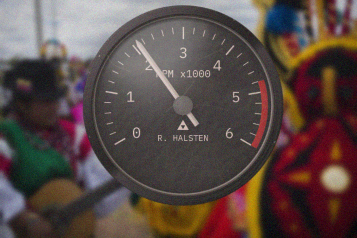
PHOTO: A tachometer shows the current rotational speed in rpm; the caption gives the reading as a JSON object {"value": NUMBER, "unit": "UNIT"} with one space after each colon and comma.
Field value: {"value": 2100, "unit": "rpm"}
